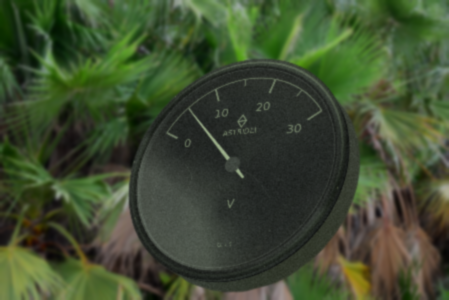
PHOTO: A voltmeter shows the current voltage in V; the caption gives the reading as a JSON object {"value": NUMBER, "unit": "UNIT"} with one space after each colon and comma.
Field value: {"value": 5, "unit": "V"}
